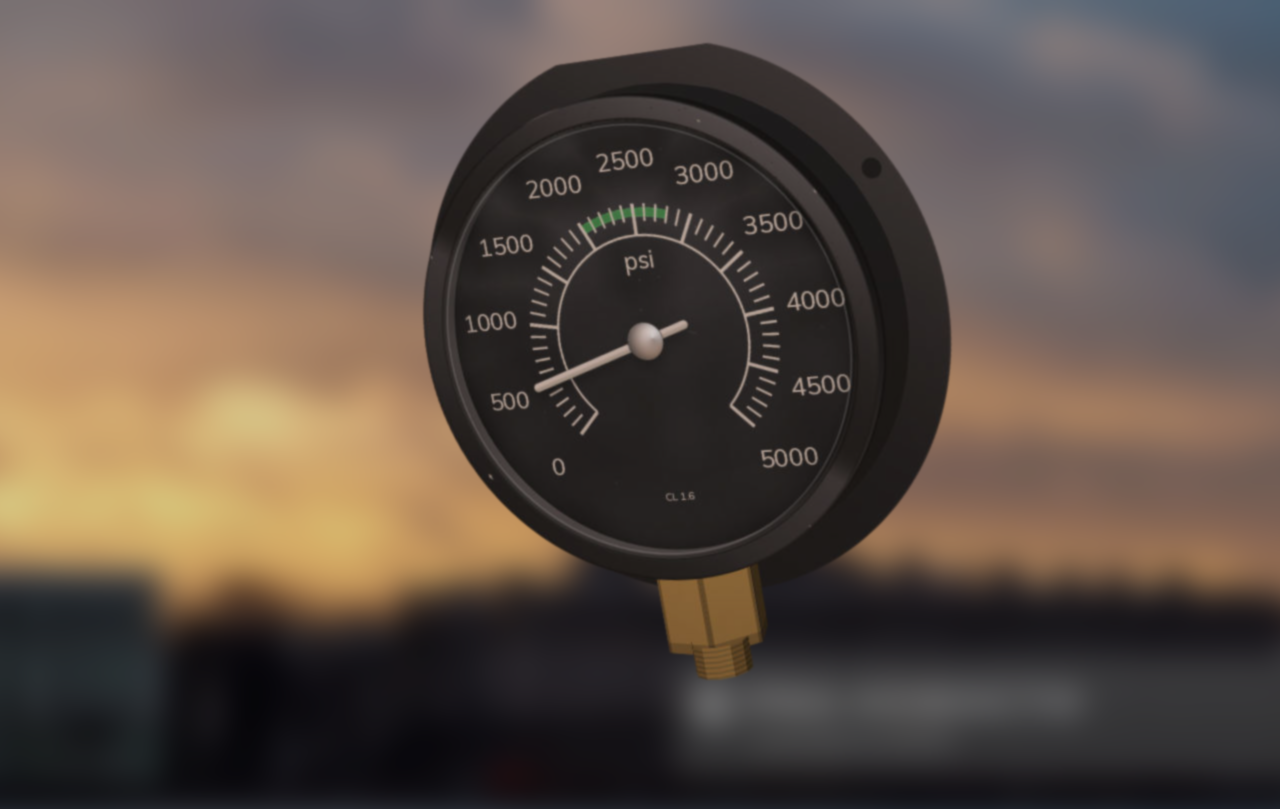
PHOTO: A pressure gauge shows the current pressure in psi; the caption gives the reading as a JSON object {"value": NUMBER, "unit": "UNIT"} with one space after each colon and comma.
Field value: {"value": 500, "unit": "psi"}
